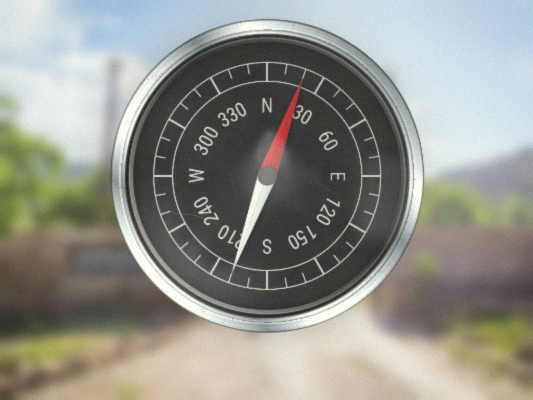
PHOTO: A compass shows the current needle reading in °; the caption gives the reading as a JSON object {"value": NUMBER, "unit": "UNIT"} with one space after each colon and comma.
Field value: {"value": 20, "unit": "°"}
